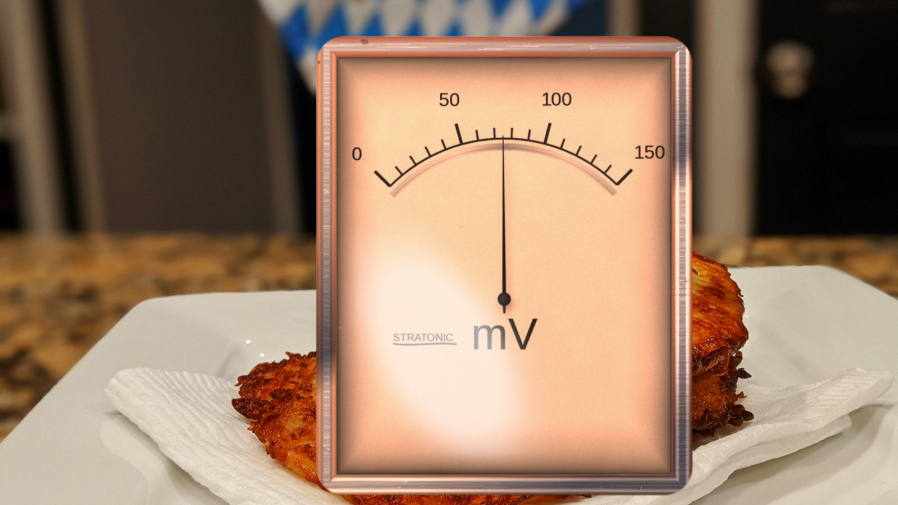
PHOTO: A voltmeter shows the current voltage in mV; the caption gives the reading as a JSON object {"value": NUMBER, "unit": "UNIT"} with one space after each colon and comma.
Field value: {"value": 75, "unit": "mV"}
